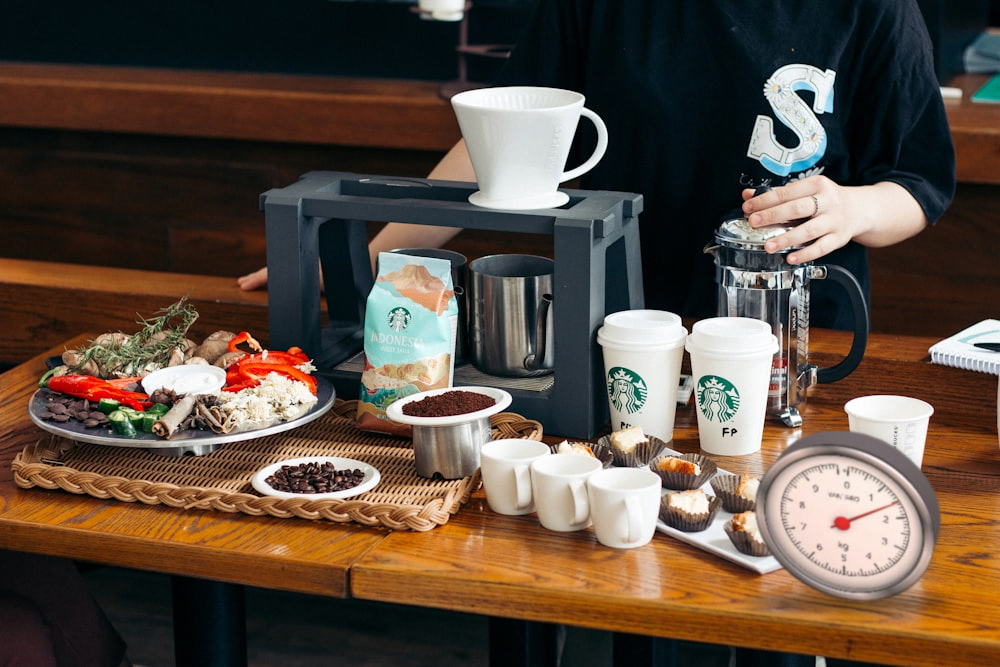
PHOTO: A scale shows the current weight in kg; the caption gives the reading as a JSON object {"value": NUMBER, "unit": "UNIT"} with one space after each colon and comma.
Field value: {"value": 1.5, "unit": "kg"}
